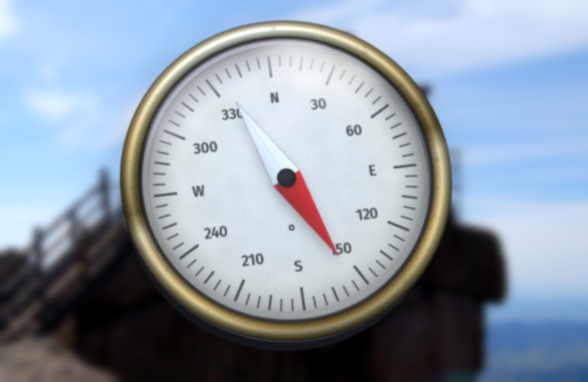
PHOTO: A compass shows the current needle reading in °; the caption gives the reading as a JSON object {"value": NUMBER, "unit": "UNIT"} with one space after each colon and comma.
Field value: {"value": 155, "unit": "°"}
